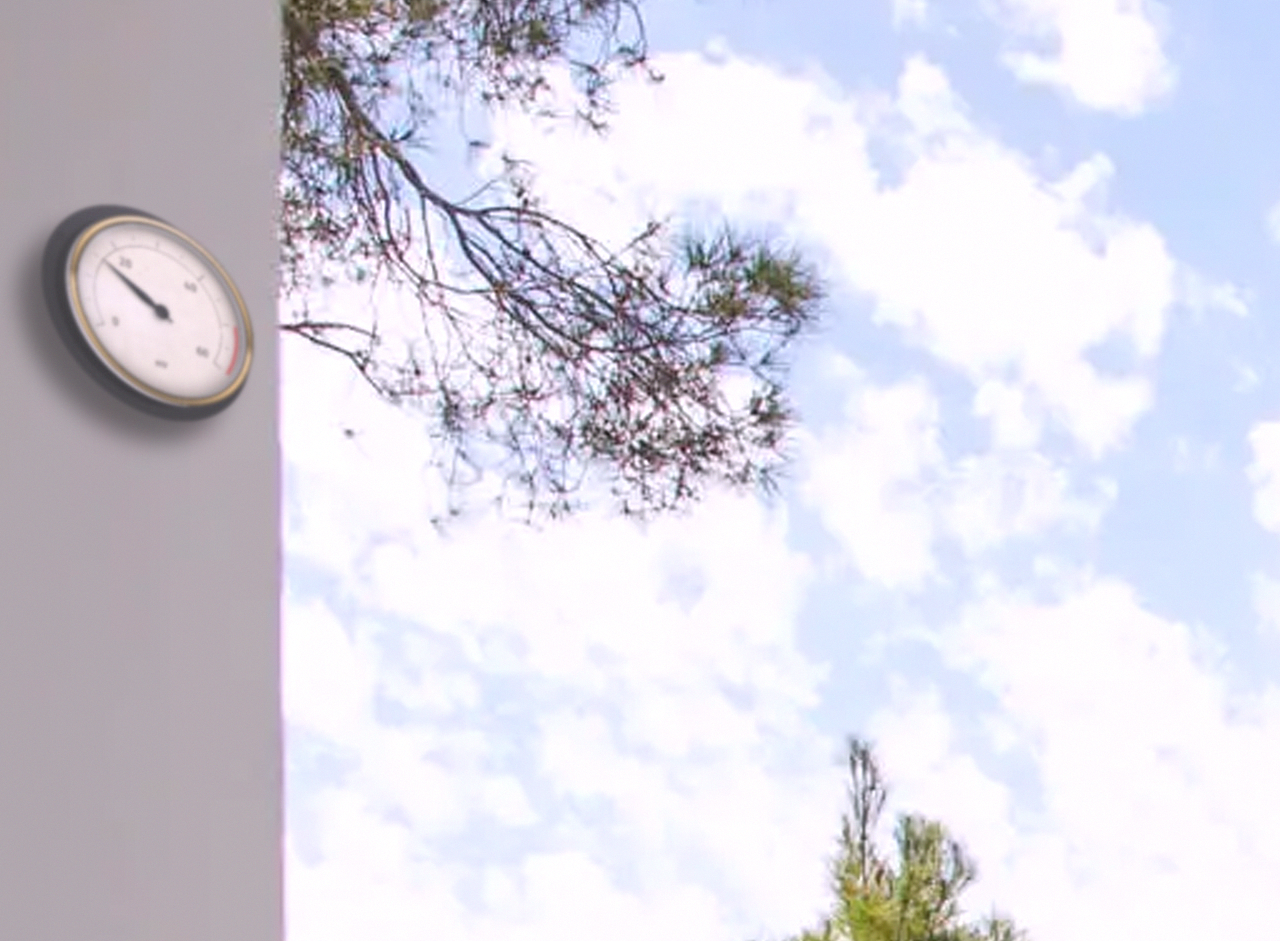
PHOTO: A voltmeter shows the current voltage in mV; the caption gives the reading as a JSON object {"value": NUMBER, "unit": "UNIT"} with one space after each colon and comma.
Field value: {"value": 15, "unit": "mV"}
